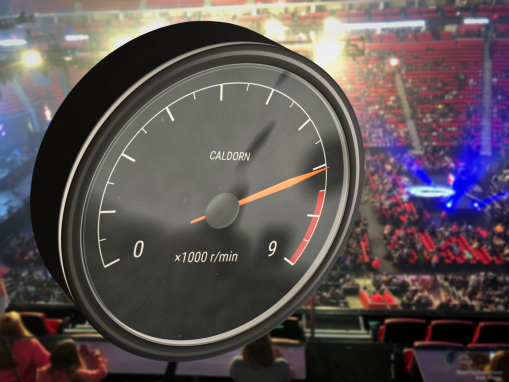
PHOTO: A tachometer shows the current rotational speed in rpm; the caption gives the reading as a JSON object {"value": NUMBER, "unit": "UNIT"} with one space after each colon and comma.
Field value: {"value": 7000, "unit": "rpm"}
